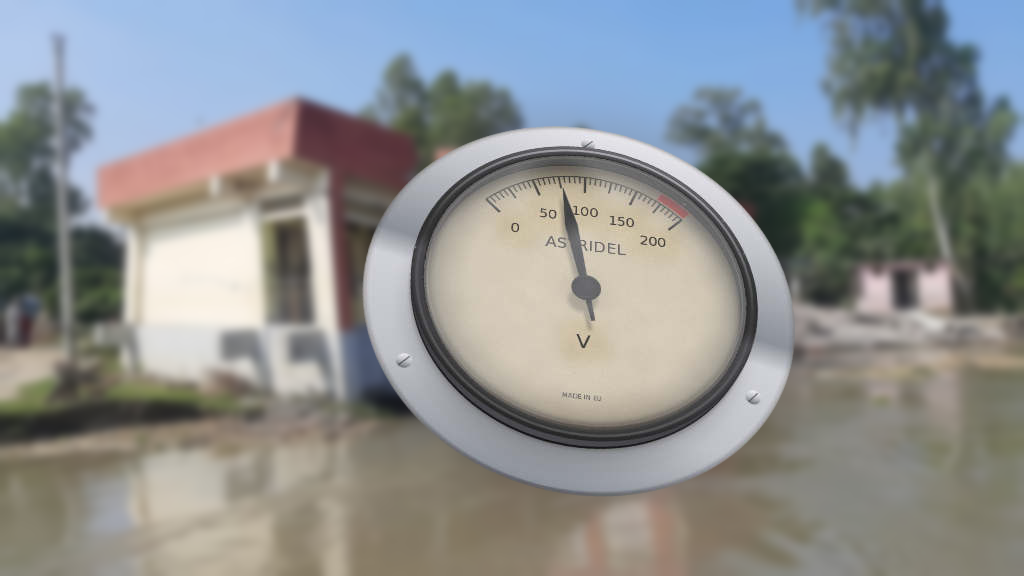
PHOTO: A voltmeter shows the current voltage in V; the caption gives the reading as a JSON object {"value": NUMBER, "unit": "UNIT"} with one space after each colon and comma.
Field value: {"value": 75, "unit": "V"}
